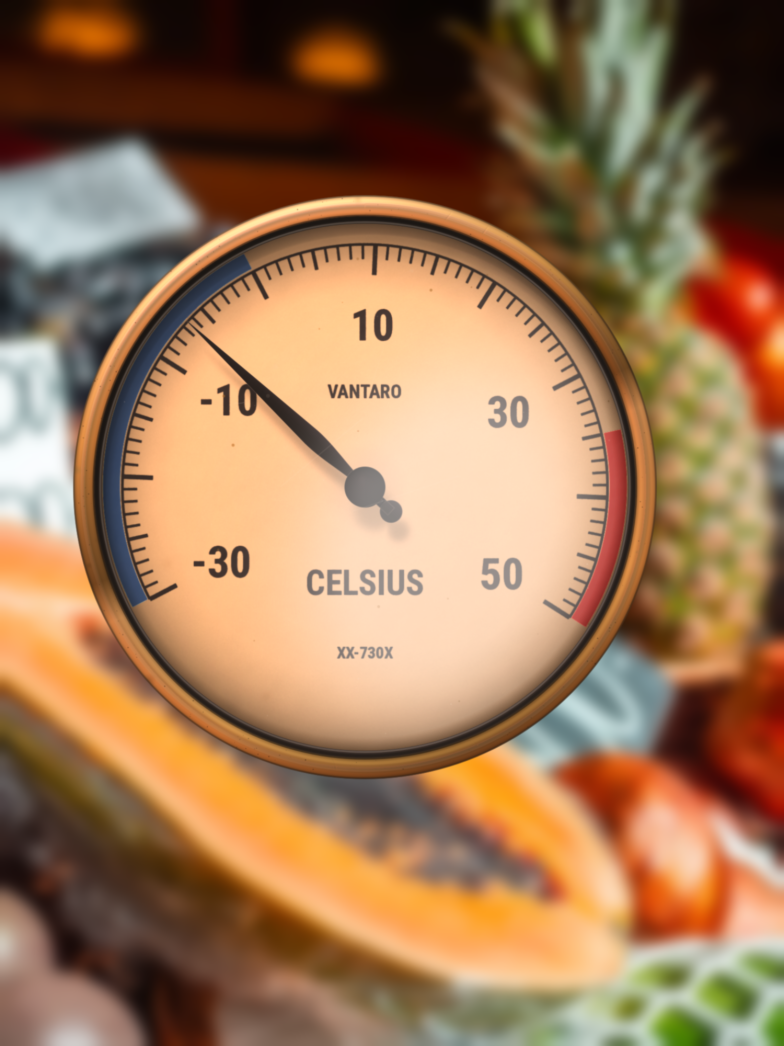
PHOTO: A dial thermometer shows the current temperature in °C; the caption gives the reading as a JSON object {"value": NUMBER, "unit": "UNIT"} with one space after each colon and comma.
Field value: {"value": -6.5, "unit": "°C"}
